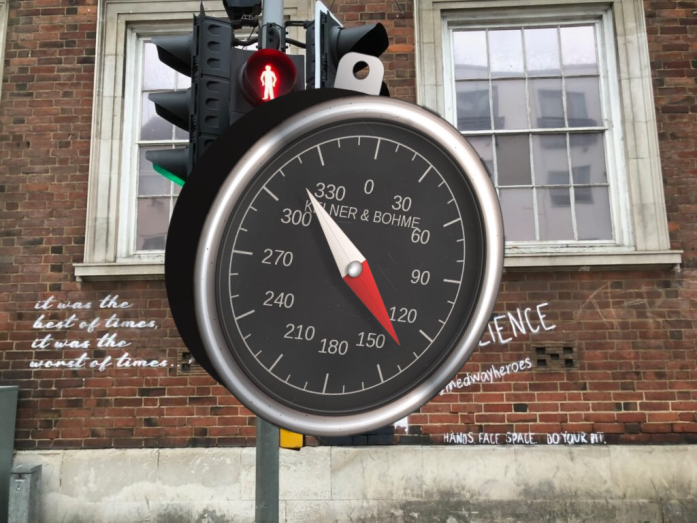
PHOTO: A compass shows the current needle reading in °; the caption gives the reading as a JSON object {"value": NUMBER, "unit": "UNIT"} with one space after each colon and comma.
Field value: {"value": 135, "unit": "°"}
